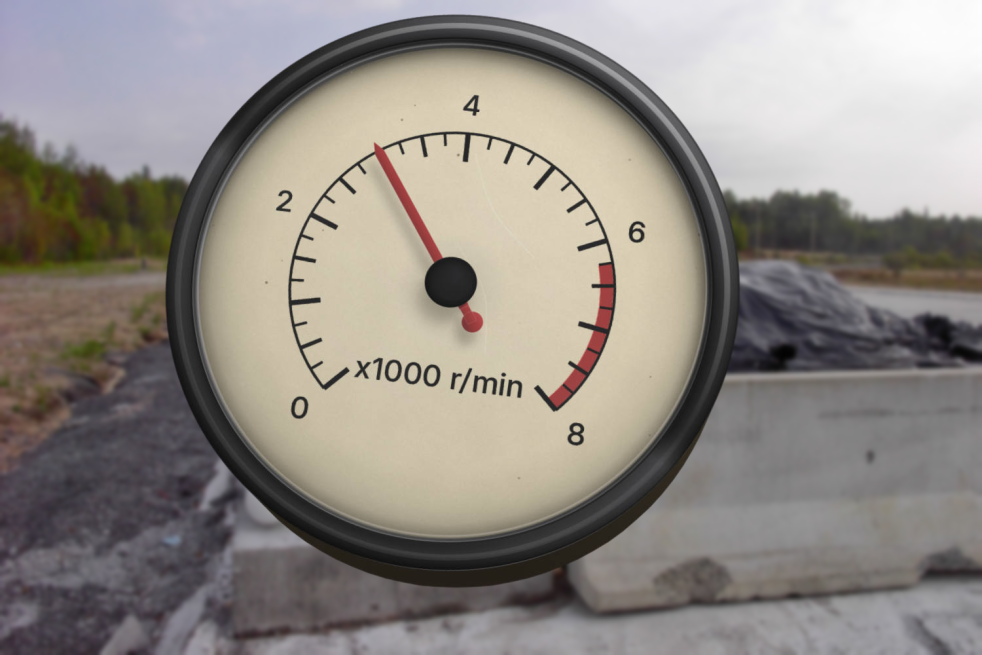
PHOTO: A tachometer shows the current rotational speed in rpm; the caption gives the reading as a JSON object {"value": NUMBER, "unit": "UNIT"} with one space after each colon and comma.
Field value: {"value": 3000, "unit": "rpm"}
